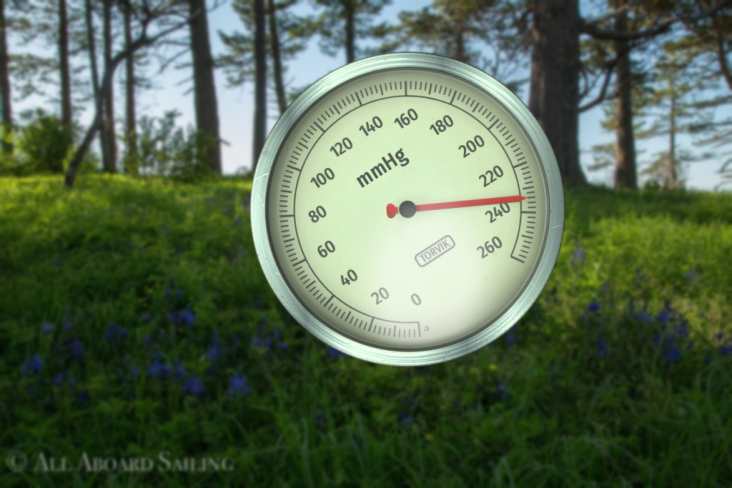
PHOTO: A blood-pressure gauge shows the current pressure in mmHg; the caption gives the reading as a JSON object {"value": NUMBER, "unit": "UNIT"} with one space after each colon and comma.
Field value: {"value": 234, "unit": "mmHg"}
